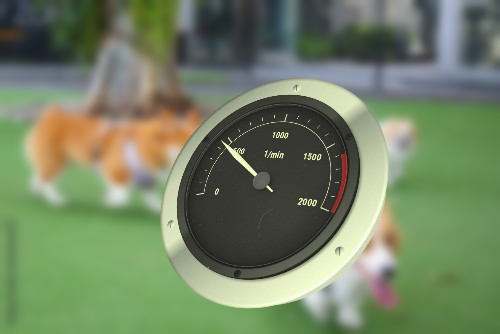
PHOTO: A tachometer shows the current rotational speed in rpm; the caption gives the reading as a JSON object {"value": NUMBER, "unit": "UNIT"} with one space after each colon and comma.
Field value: {"value": 450, "unit": "rpm"}
